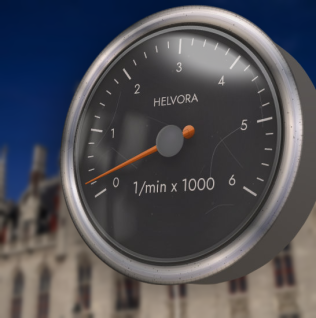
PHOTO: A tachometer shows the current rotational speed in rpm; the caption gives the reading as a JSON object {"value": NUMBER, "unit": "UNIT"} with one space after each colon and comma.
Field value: {"value": 200, "unit": "rpm"}
